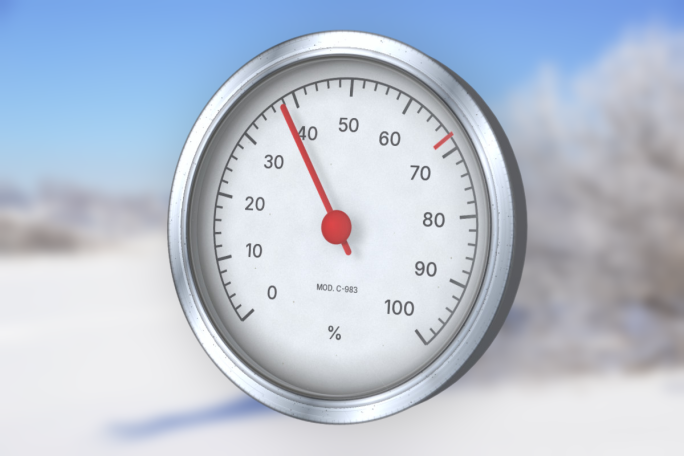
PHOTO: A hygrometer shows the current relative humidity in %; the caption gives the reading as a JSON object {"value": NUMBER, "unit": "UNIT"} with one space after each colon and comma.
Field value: {"value": 38, "unit": "%"}
